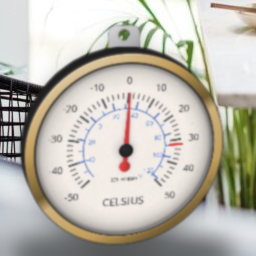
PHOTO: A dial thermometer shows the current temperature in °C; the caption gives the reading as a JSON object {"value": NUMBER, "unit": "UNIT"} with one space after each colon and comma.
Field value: {"value": 0, "unit": "°C"}
